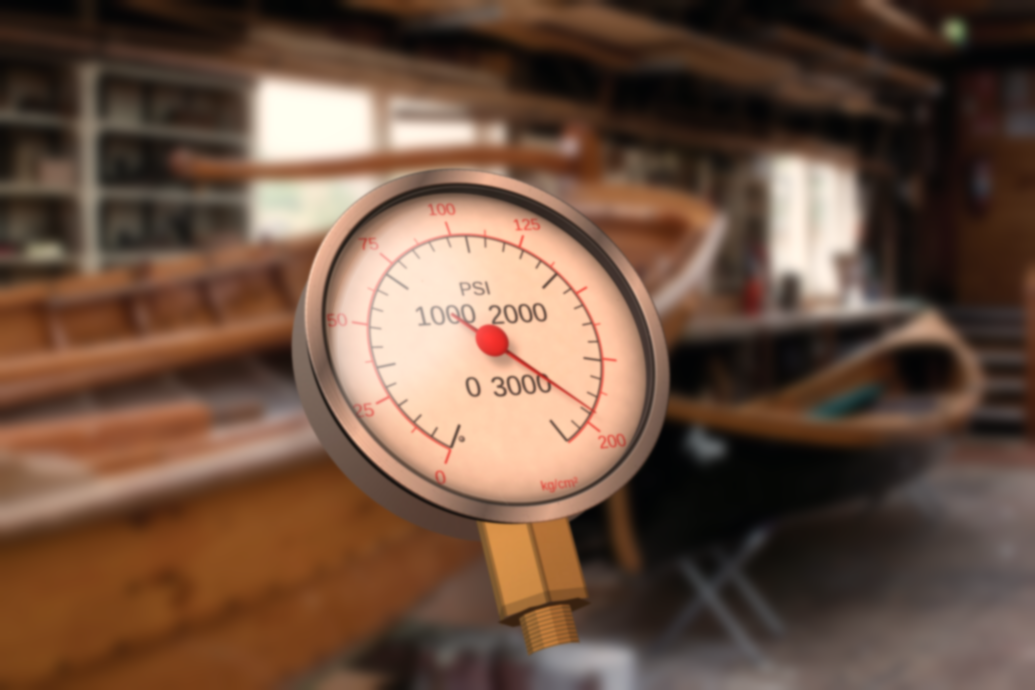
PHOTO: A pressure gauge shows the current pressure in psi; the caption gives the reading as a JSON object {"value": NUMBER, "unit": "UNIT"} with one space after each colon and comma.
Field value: {"value": 2800, "unit": "psi"}
